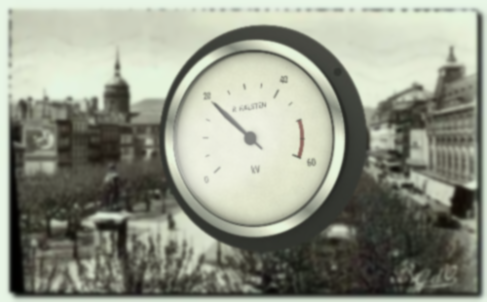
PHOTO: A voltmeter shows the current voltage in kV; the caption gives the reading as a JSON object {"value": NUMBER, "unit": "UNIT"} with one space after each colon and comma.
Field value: {"value": 20, "unit": "kV"}
